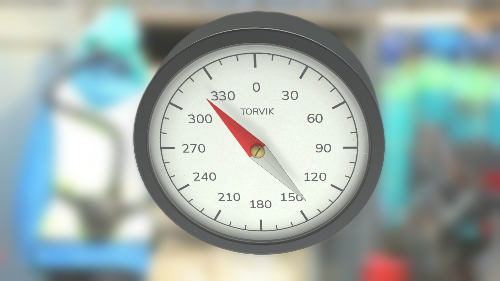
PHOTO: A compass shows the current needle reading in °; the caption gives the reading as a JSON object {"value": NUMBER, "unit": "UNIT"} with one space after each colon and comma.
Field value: {"value": 320, "unit": "°"}
